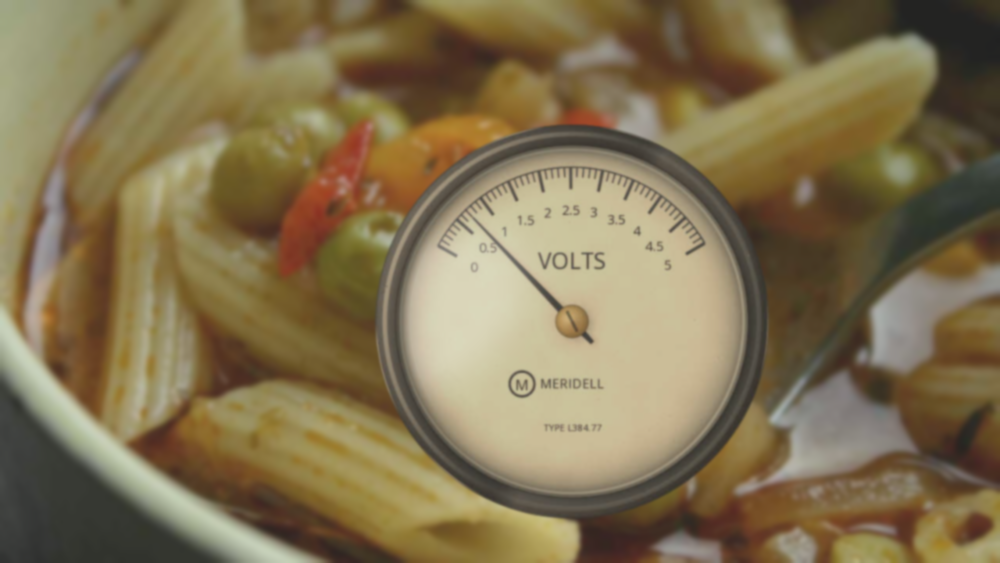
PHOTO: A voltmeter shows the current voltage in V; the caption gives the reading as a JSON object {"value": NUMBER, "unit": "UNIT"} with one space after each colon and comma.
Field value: {"value": 0.7, "unit": "V"}
